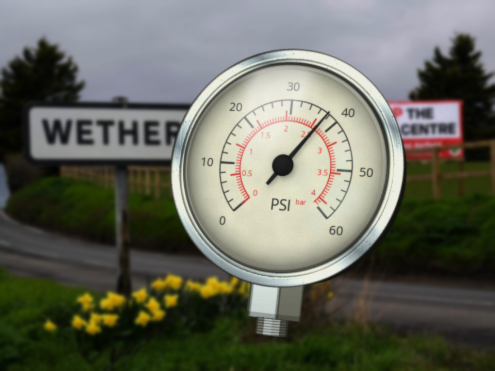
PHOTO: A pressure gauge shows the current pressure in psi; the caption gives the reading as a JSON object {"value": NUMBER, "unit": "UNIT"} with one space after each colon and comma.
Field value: {"value": 38, "unit": "psi"}
